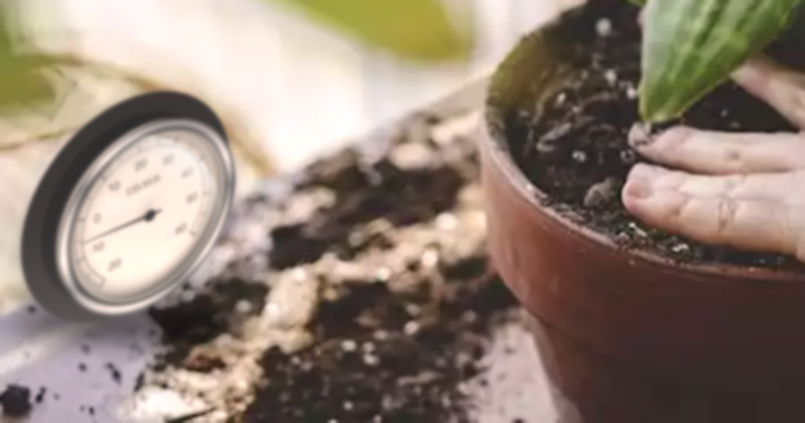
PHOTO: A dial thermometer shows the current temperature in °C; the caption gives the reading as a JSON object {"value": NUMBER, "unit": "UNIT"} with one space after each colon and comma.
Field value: {"value": -5, "unit": "°C"}
